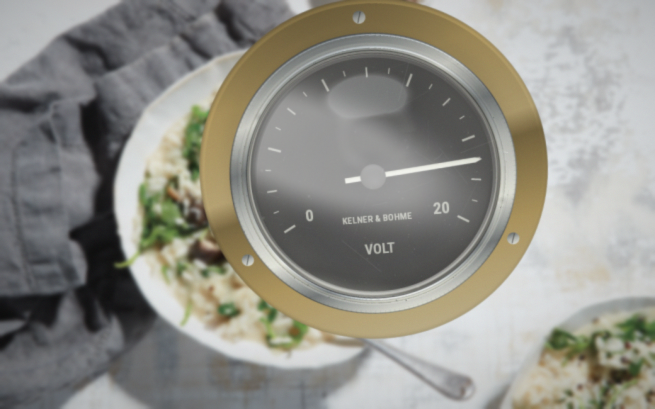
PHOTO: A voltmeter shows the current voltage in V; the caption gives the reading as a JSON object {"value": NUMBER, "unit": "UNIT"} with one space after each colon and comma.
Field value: {"value": 17, "unit": "V"}
